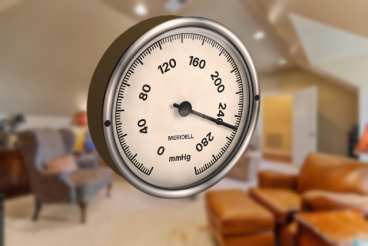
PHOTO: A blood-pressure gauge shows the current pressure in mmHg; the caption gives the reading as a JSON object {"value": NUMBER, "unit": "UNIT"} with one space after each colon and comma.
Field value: {"value": 250, "unit": "mmHg"}
